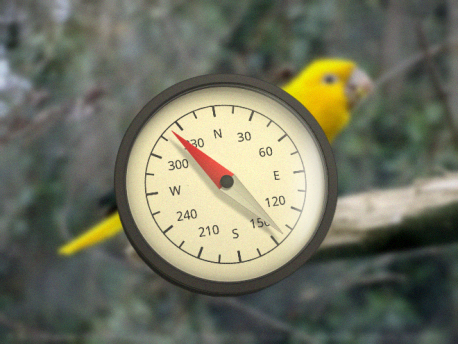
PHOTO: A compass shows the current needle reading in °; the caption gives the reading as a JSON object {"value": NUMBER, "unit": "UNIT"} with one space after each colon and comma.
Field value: {"value": 322.5, "unit": "°"}
